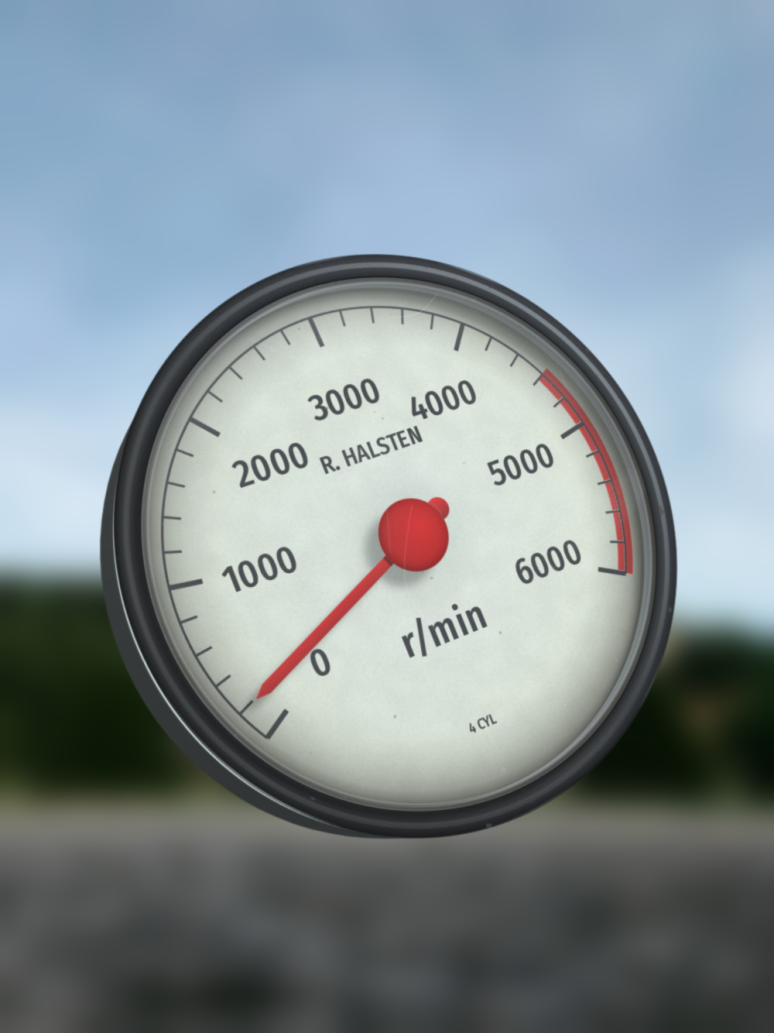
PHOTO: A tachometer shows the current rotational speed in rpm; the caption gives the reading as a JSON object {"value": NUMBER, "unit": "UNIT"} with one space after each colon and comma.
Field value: {"value": 200, "unit": "rpm"}
